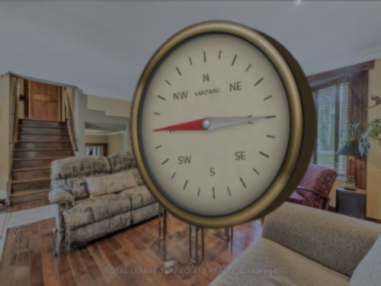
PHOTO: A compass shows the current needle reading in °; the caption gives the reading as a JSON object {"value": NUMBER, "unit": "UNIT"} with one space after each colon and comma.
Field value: {"value": 270, "unit": "°"}
